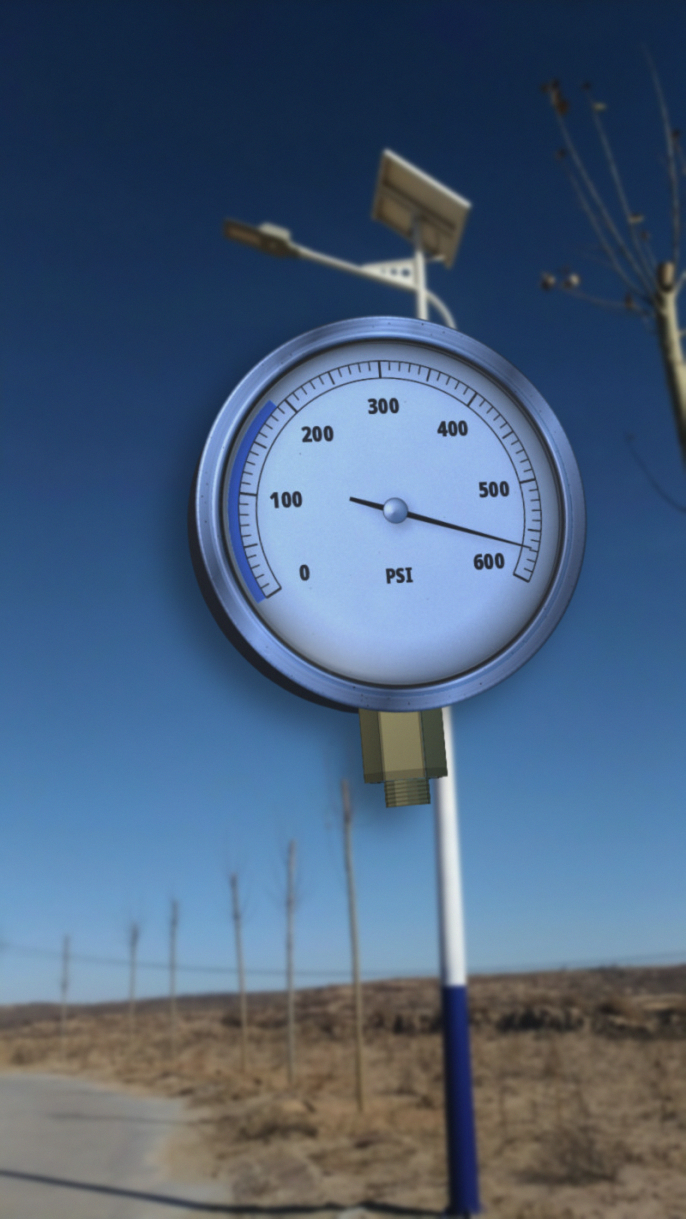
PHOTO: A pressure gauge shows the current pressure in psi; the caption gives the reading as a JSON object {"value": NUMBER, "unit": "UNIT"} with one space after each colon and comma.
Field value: {"value": 570, "unit": "psi"}
